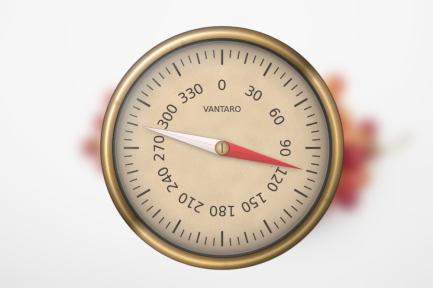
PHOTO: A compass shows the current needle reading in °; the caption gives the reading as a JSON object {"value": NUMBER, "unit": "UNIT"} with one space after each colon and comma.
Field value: {"value": 105, "unit": "°"}
